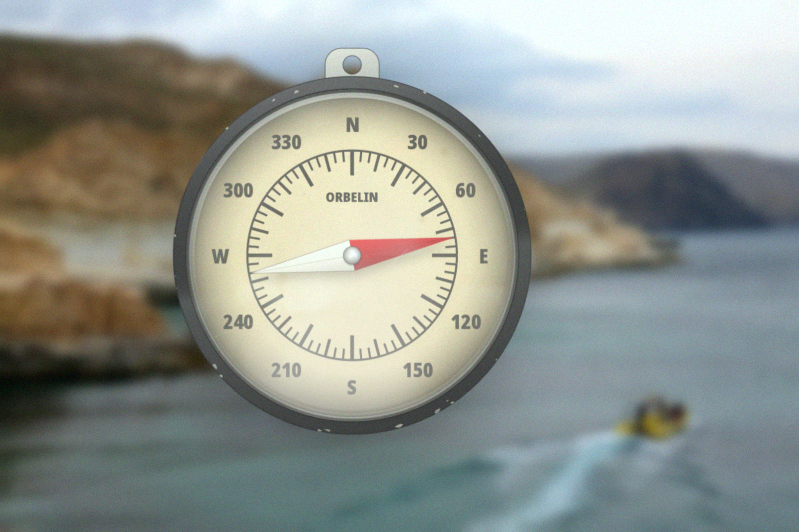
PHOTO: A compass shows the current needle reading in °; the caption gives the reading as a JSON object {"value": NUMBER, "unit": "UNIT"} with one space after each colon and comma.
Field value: {"value": 80, "unit": "°"}
